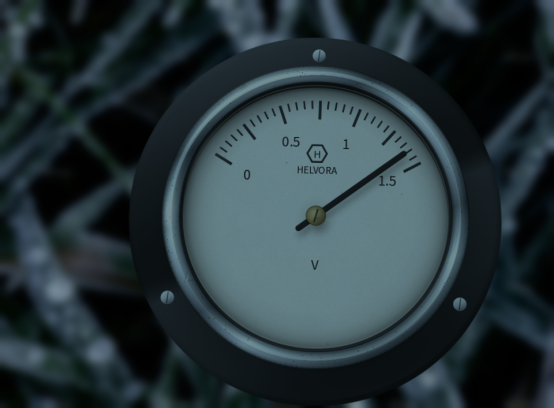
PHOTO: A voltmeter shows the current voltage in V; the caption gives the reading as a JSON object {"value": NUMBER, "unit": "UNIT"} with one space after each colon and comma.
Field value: {"value": 1.4, "unit": "V"}
